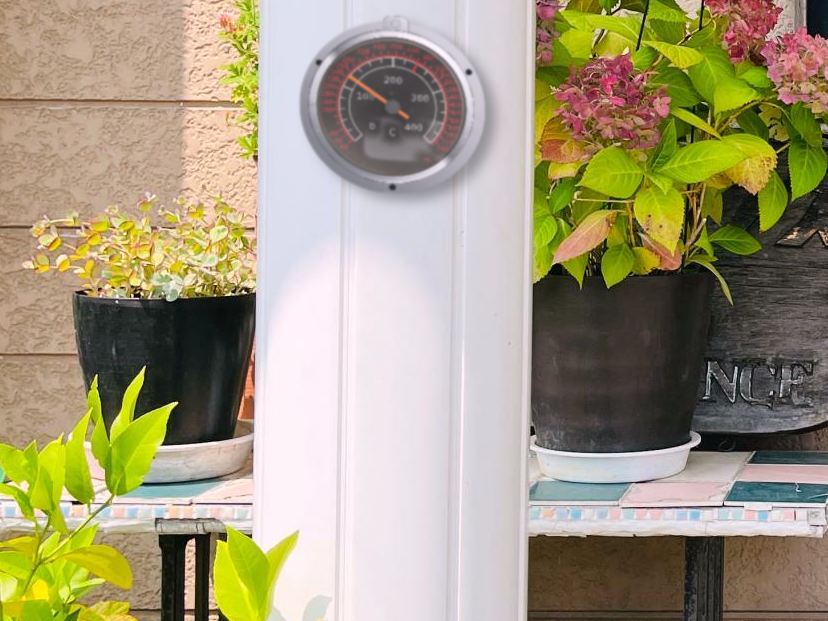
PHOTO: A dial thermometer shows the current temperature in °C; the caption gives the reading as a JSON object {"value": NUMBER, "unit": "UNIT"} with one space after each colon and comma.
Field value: {"value": 120, "unit": "°C"}
